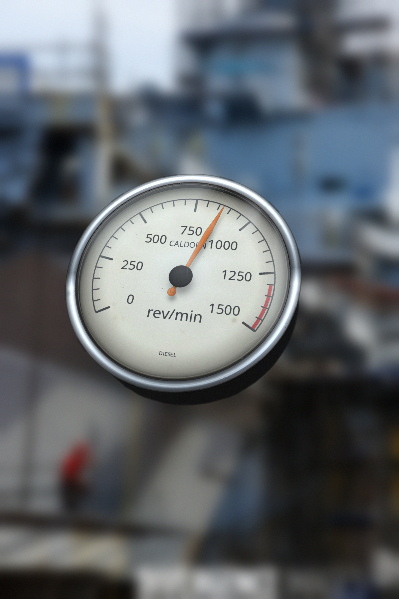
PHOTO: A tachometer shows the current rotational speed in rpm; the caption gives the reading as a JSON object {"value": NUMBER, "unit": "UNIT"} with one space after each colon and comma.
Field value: {"value": 875, "unit": "rpm"}
